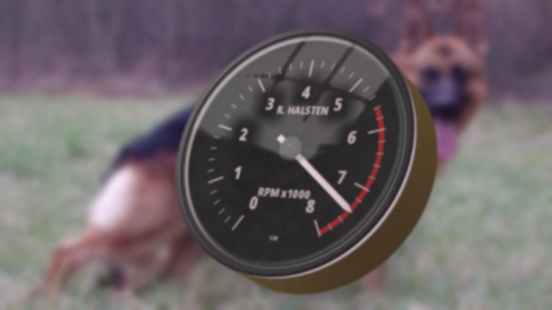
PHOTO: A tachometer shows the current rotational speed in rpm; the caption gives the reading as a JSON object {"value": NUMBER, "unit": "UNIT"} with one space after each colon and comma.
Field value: {"value": 7400, "unit": "rpm"}
